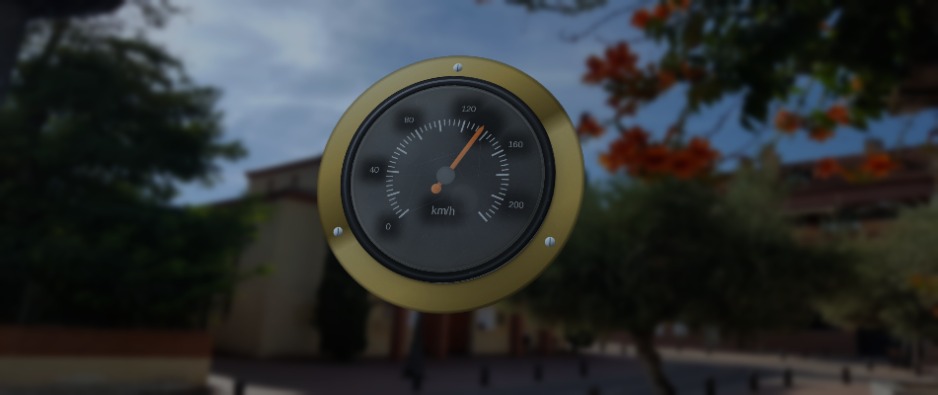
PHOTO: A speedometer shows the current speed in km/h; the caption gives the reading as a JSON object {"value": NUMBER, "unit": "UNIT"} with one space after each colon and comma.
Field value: {"value": 136, "unit": "km/h"}
